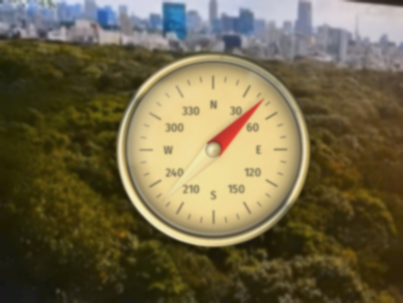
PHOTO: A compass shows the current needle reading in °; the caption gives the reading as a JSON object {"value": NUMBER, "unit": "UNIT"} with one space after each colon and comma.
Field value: {"value": 45, "unit": "°"}
